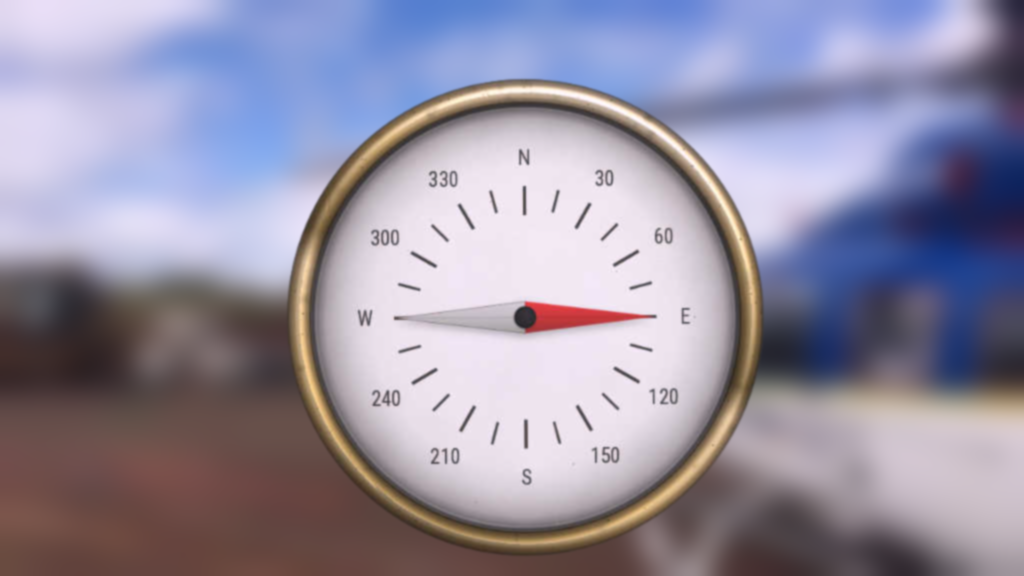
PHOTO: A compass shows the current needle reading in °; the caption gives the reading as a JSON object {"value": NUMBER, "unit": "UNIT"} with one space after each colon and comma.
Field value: {"value": 90, "unit": "°"}
